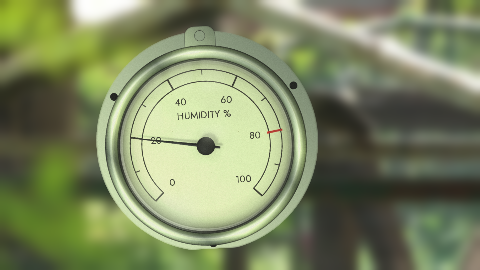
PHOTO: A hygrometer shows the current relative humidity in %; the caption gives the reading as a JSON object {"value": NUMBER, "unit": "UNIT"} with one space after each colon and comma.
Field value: {"value": 20, "unit": "%"}
